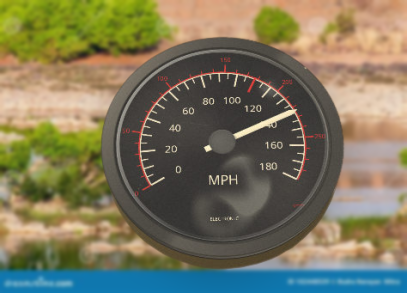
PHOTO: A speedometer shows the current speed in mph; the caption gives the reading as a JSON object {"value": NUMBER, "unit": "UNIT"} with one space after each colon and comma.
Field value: {"value": 140, "unit": "mph"}
